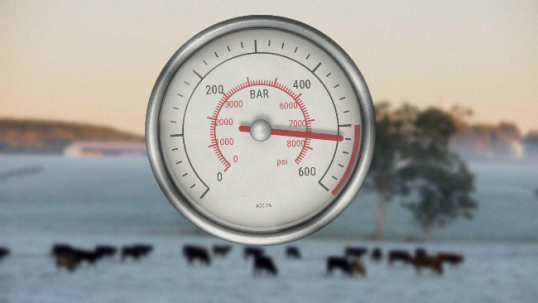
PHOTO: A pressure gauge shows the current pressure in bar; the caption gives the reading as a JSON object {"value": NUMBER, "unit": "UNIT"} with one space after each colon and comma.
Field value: {"value": 520, "unit": "bar"}
